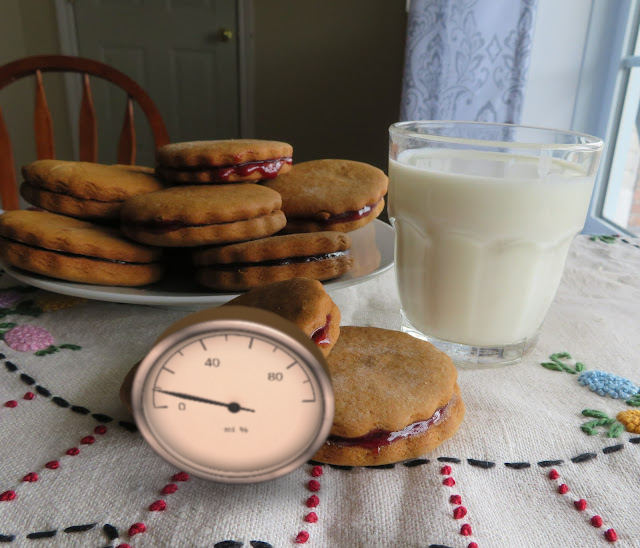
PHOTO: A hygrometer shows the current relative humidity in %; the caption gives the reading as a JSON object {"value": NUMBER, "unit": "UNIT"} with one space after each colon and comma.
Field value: {"value": 10, "unit": "%"}
